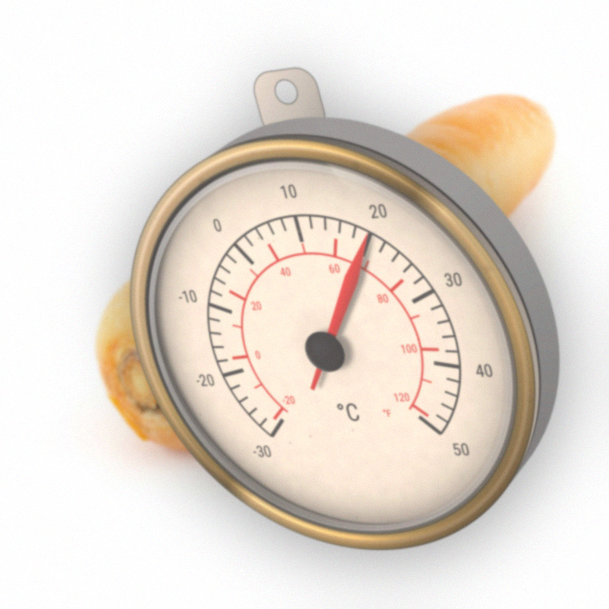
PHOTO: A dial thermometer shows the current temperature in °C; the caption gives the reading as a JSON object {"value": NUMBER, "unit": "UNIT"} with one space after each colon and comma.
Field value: {"value": 20, "unit": "°C"}
